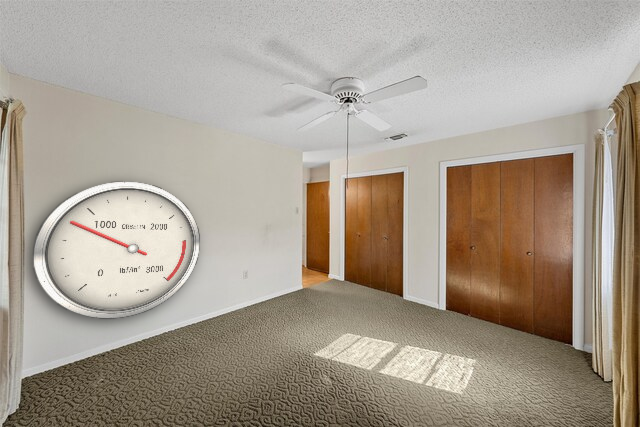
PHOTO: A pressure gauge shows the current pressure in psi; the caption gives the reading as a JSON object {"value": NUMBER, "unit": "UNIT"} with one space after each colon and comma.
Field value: {"value": 800, "unit": "psi"}
